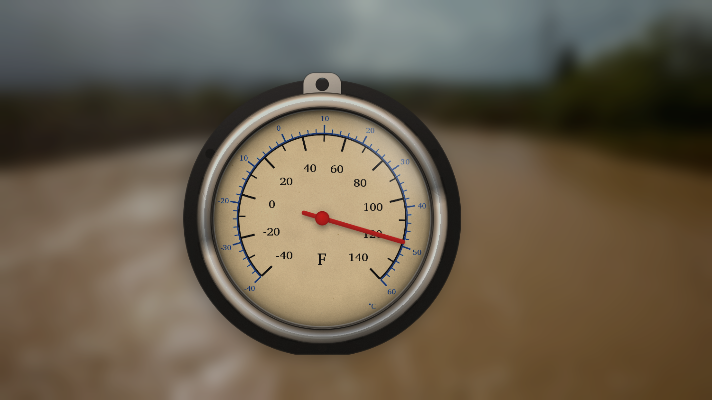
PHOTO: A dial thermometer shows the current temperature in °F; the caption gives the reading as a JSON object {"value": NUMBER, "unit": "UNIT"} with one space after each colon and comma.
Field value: {"value": 120, "unit": "°F"}
